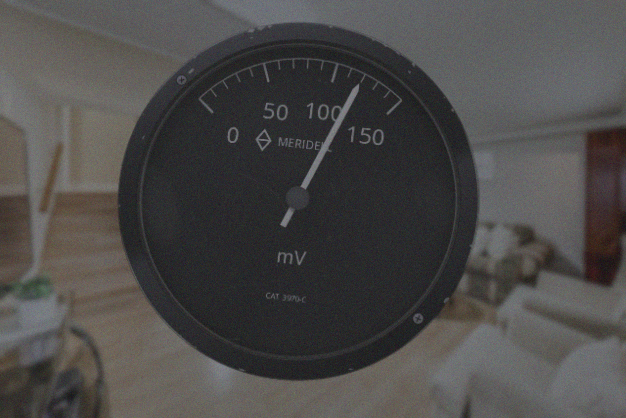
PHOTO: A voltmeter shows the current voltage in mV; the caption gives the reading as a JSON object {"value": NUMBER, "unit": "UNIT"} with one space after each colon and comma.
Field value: {"value": 120, "unit": "mV"}
